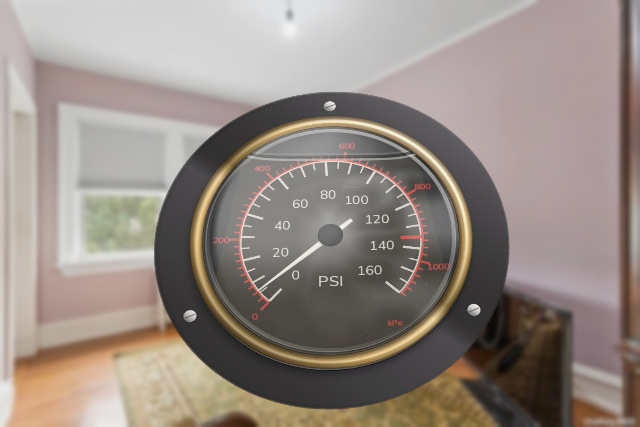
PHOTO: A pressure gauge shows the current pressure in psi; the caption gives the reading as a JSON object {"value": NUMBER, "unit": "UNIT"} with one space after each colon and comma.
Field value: {"value": 5, "unit": "psi"}
